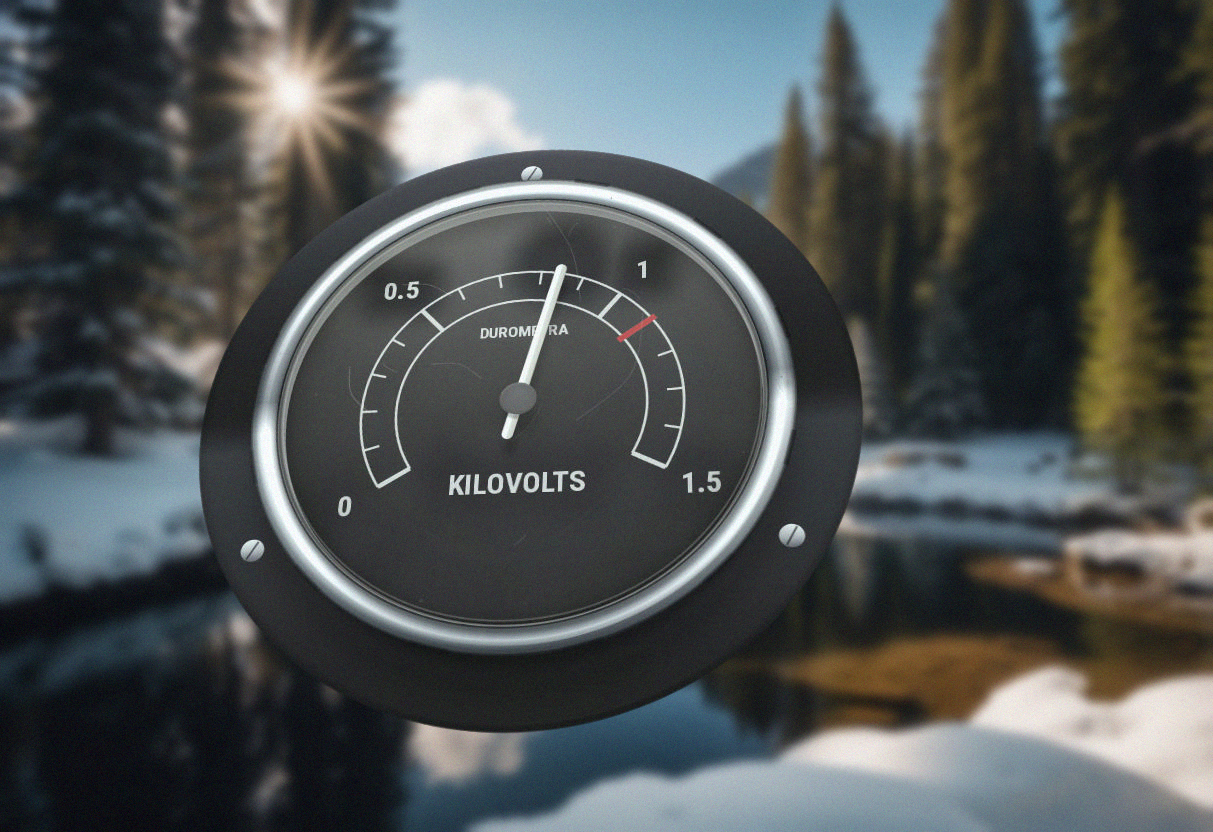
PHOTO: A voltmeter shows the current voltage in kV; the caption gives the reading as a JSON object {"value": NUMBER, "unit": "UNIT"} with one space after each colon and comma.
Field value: {"value": 0.85, "unit": "kV"}
